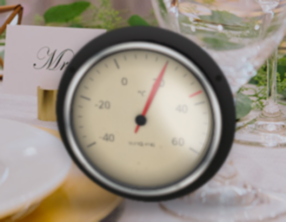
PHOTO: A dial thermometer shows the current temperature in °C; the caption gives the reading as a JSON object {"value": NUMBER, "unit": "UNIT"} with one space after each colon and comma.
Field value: {"value": 20, "unit": "°C"}
